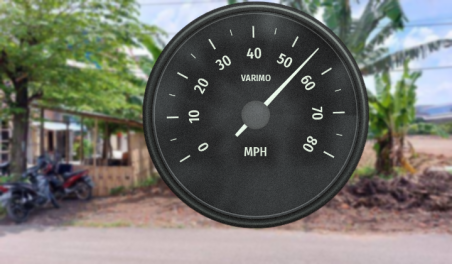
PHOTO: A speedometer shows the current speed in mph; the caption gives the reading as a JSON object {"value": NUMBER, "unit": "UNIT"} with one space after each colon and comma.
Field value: {"value": 55, "unit": "mph"}
